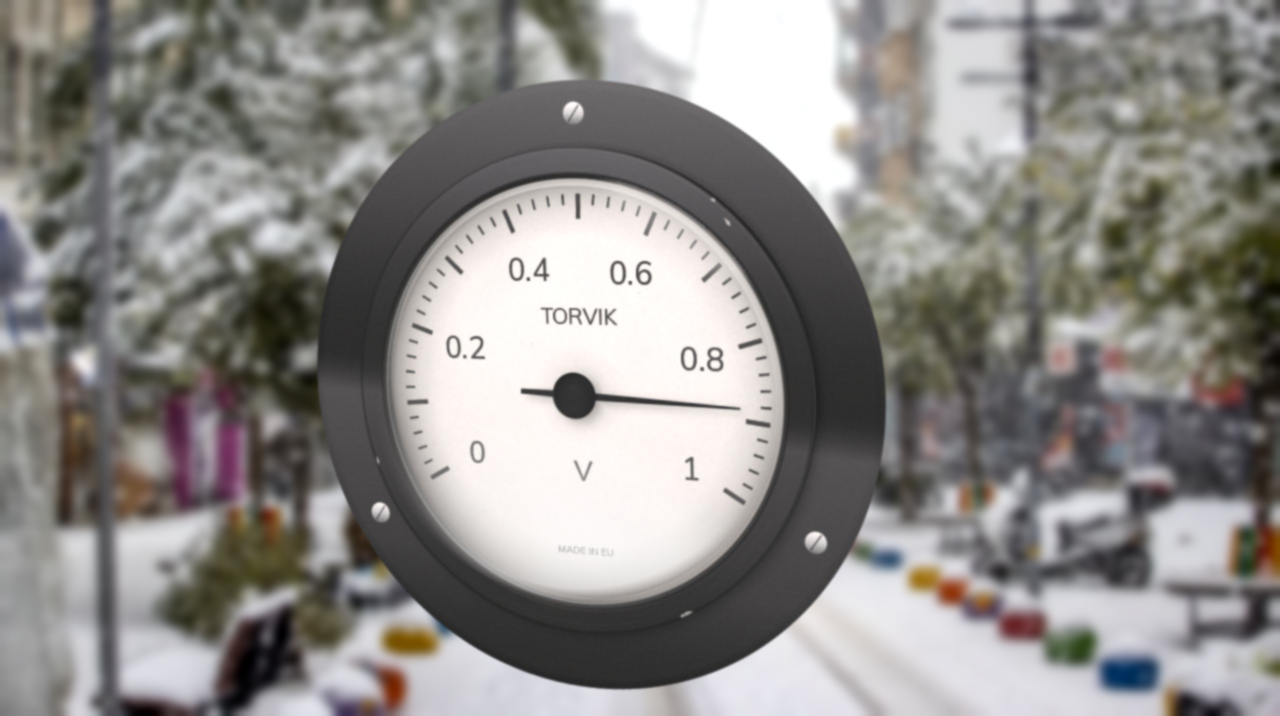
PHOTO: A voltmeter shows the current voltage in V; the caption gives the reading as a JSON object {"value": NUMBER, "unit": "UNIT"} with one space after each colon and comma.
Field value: {"value": 0.88, "unit": "V"}
